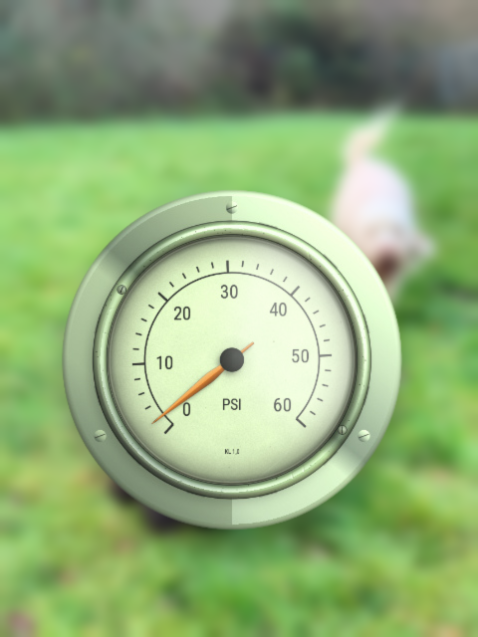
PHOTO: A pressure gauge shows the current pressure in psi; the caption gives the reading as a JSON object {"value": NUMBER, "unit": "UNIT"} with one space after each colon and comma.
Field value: {"value": 2, "unit": "psi"}
